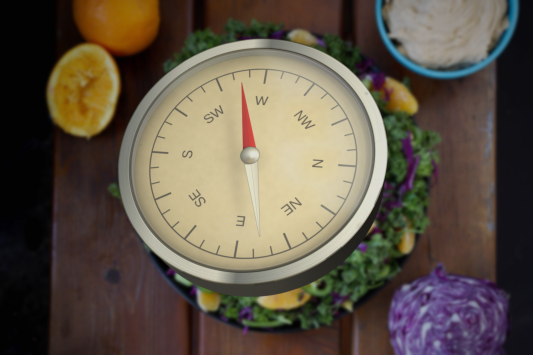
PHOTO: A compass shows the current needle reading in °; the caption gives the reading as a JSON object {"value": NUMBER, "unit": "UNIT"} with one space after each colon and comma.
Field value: {"value": 255, "unit": "°"}
